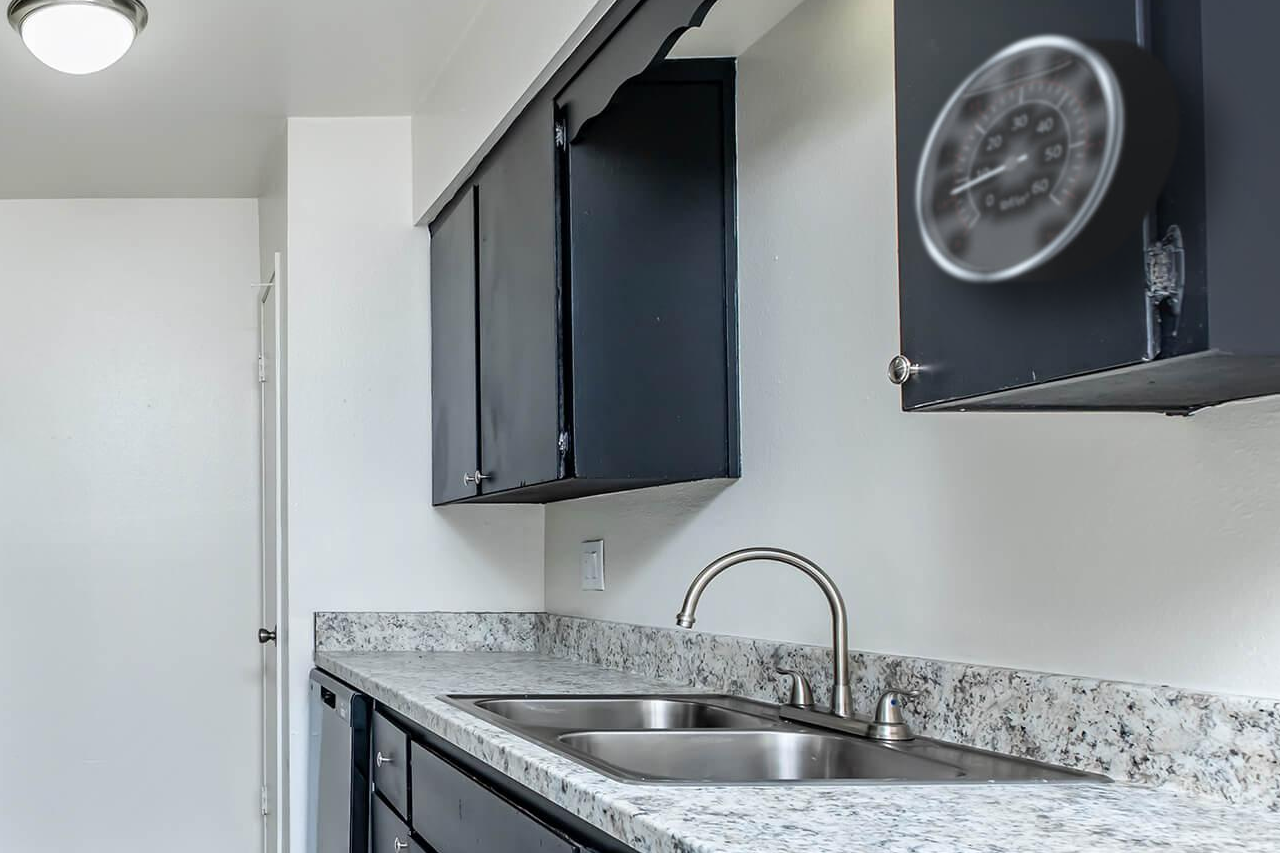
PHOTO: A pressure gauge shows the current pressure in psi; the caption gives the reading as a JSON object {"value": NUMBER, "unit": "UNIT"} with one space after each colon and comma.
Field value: {"value": 8, "unit": "psi"}
